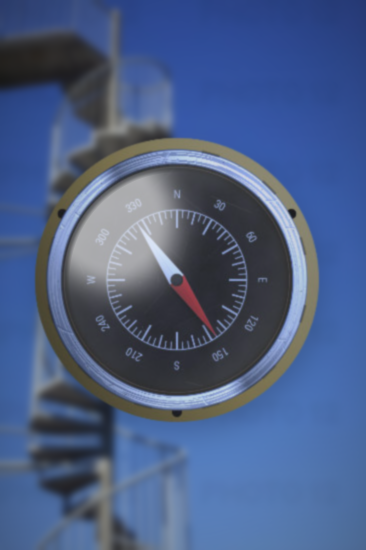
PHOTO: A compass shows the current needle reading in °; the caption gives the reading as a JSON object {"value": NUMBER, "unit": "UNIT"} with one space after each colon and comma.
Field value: {"value": 145, "unit": "°"}
